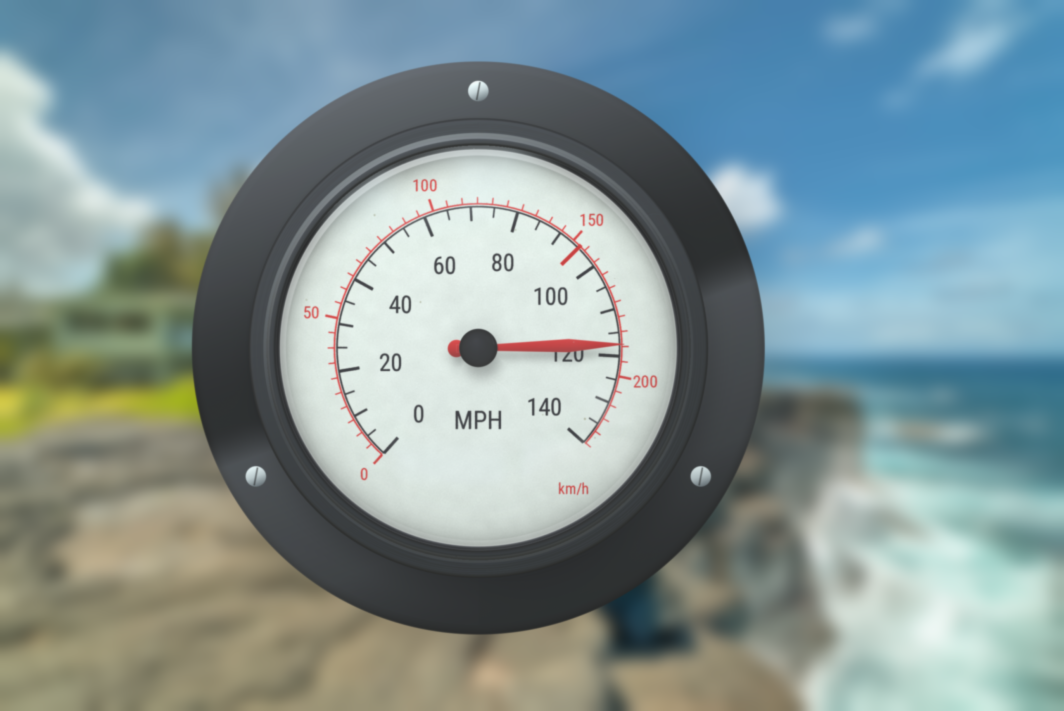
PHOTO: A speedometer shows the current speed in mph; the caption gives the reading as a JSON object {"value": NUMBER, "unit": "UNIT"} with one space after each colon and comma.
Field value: {"value": 117.5, "unit": "mph"}
